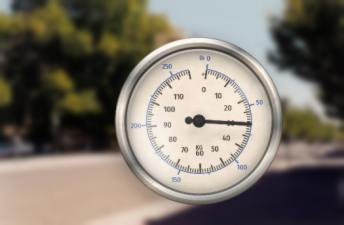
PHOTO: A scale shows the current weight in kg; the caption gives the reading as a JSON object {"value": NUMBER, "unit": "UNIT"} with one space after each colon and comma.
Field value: {"value": 30, "unit": "kg"}
